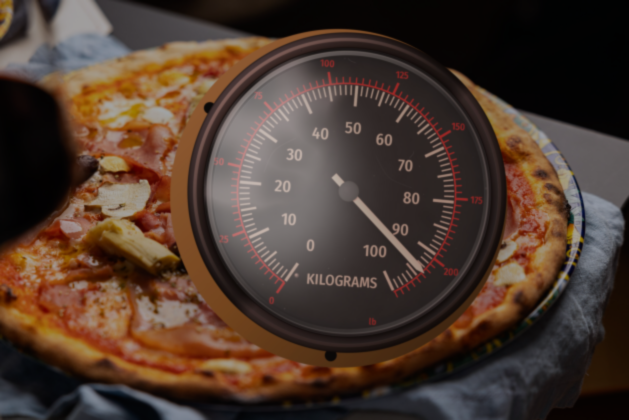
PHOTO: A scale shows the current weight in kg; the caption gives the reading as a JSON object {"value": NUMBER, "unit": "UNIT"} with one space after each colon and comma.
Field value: {"value": 94, "unit": "kg"}
